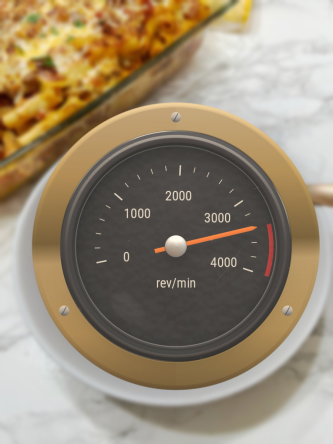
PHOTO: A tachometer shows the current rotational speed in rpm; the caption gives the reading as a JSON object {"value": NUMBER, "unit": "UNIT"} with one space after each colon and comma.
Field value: {"value": 3400, "unit": "rpm"}
